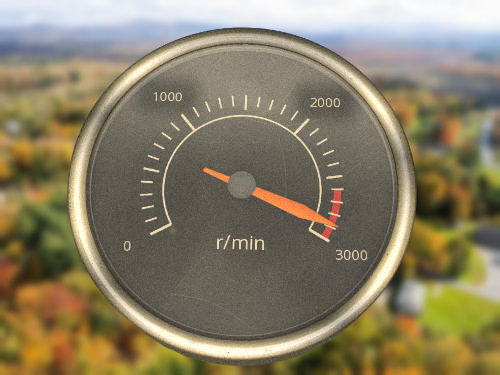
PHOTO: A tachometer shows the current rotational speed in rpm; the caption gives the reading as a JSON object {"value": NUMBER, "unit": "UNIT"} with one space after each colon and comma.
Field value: {"value": 2900, "unit": "rpm"}
